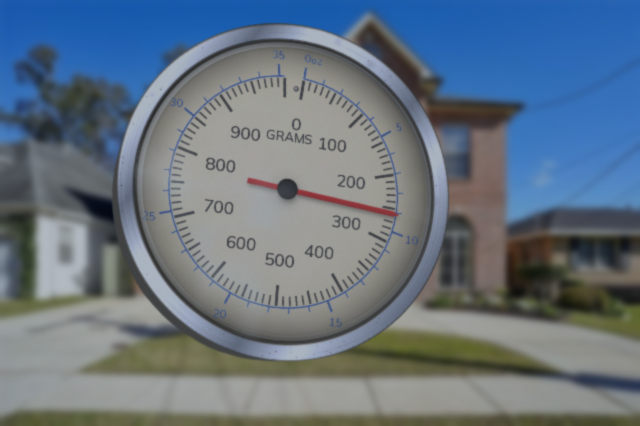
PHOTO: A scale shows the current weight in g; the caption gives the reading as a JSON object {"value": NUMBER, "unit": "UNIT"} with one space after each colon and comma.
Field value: {"value": 260, "unit": "g"}
